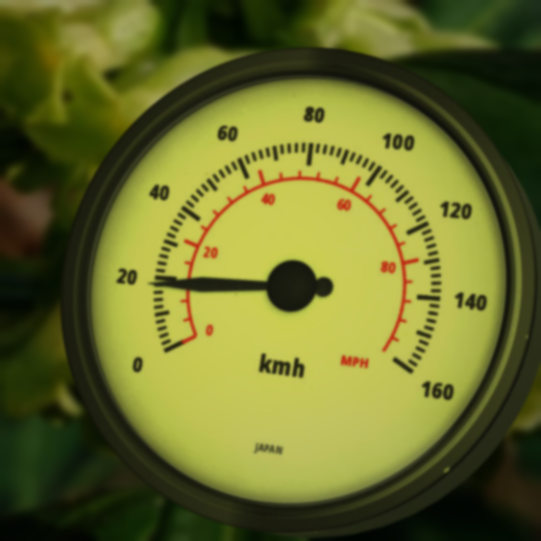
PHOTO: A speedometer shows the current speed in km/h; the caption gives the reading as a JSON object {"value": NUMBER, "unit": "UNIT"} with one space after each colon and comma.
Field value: {"value": 18, "unit": "km/h"}
